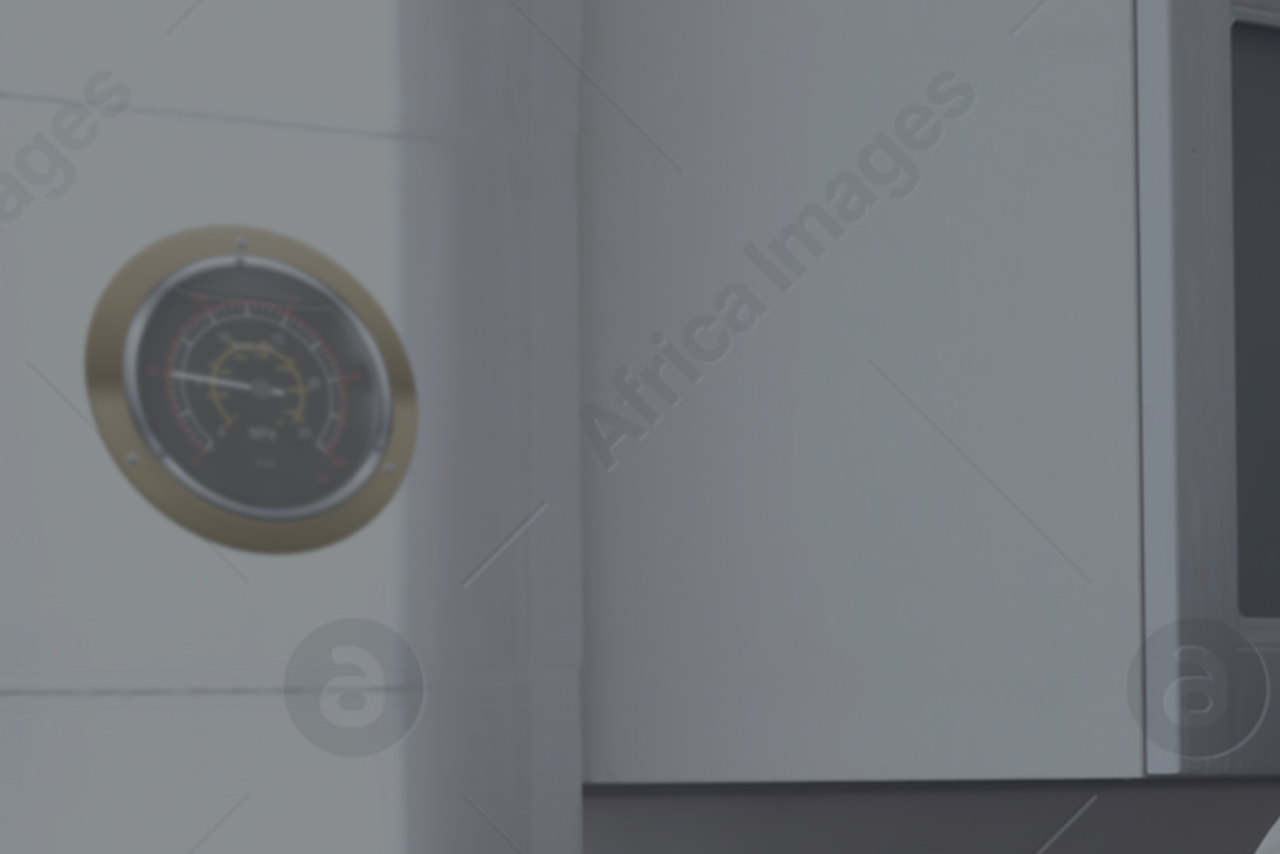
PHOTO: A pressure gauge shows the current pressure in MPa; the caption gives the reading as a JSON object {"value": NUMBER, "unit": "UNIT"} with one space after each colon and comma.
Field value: {"value": 5, "unit": "MPa"}
